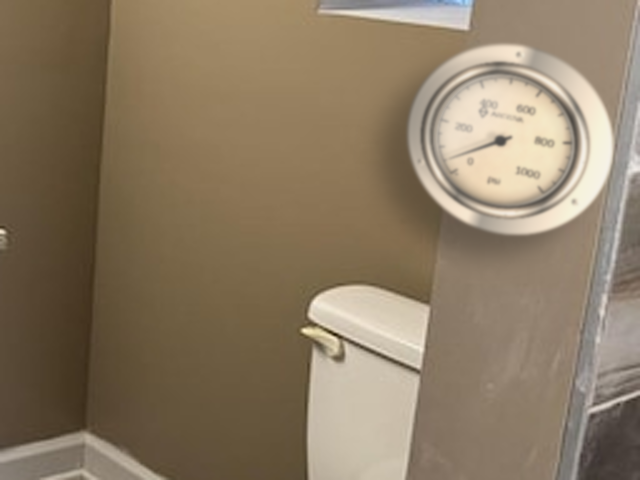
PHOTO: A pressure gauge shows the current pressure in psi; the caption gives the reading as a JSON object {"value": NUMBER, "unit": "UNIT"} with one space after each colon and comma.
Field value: {"value": 50, "unit": "psi"}
